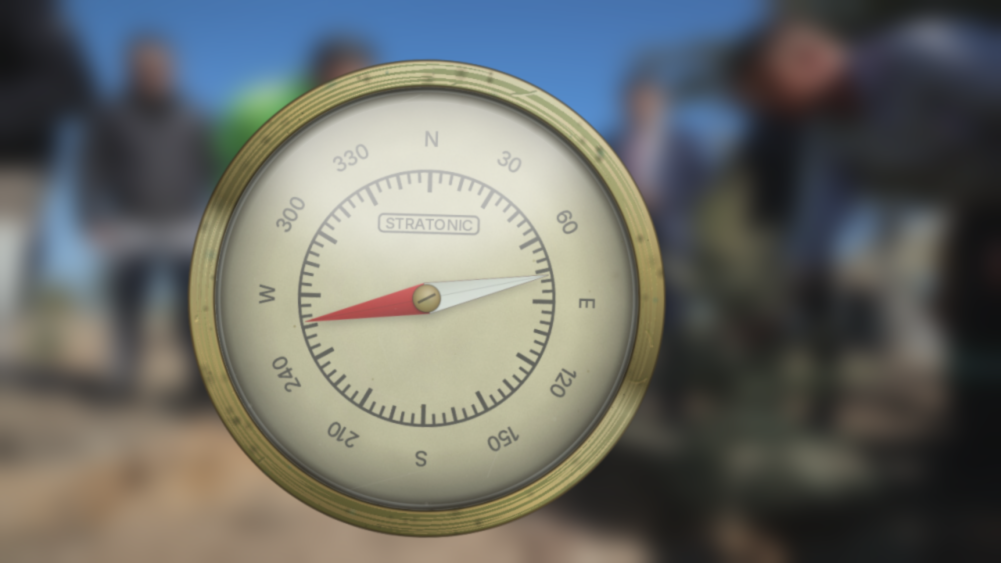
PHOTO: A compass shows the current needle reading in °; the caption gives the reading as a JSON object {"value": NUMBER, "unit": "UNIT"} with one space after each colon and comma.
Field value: {"value": 257.5, "unit": "°"}
